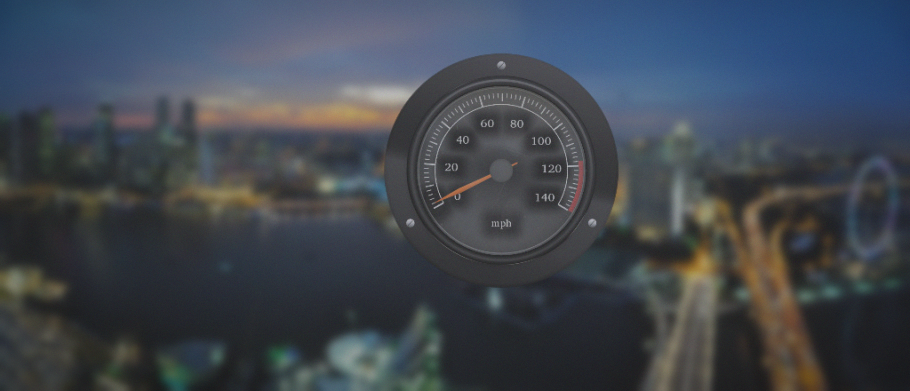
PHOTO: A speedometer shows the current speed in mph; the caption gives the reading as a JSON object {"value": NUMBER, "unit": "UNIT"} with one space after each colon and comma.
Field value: {"value": 2, "unit": "mph"}
